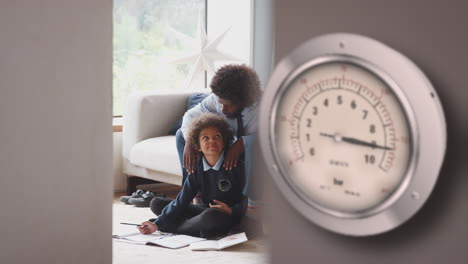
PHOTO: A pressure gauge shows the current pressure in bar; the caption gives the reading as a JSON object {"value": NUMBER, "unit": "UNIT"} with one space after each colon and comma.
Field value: {"value": 9, "unit": "bar"}
